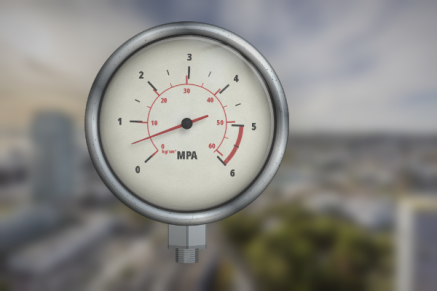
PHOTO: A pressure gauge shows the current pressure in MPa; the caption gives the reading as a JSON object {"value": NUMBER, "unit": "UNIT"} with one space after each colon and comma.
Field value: {"value": 0.5, "unit": "MPa"}
